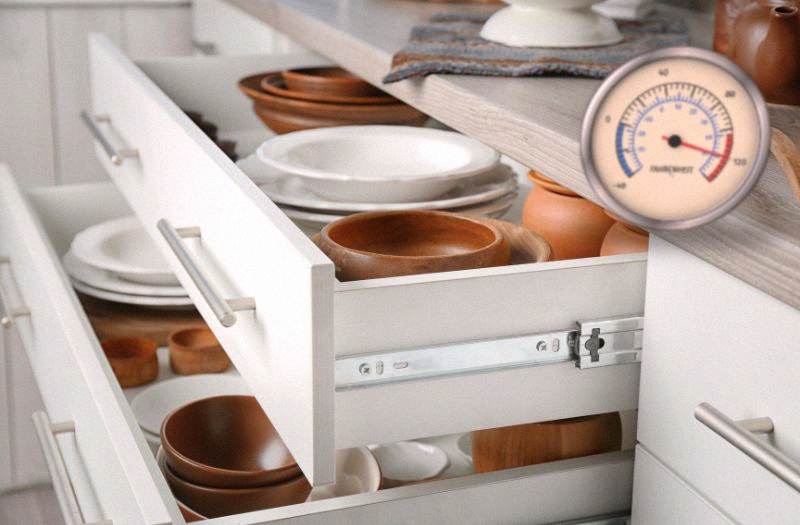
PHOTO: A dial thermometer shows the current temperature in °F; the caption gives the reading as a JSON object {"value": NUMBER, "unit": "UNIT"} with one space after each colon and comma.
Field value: {"value": 120, "unit": "°F"}
